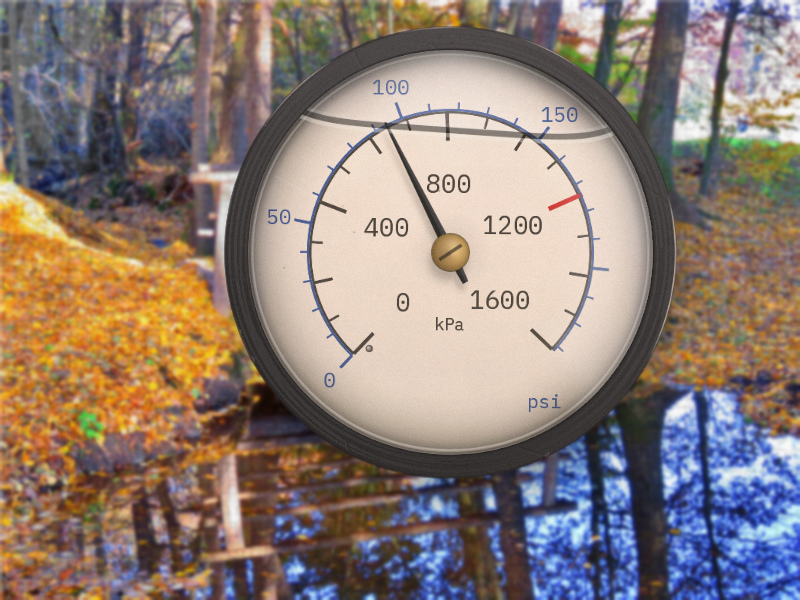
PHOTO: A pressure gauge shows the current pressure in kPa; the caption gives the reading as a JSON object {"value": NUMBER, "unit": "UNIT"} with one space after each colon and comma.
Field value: {"value": 650, "unit": "kPa"}
